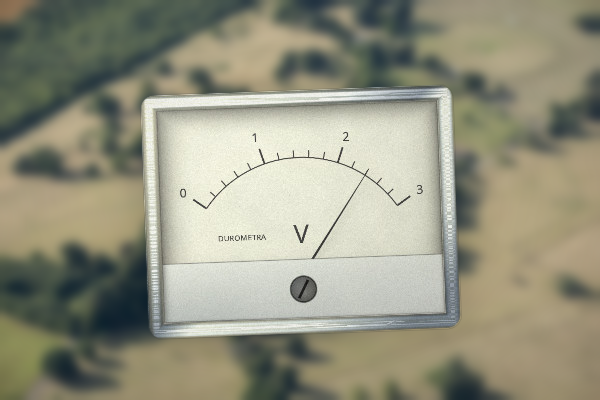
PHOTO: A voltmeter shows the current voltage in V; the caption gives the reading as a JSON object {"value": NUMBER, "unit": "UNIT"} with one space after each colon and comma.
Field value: {"value": 2.4, "unit": "V"}
